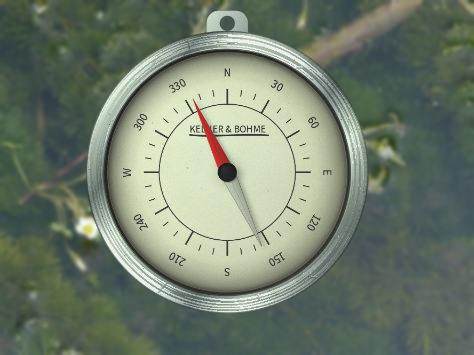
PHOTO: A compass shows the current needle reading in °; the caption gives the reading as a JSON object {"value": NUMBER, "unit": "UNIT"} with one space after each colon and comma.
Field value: {"value": 335, "unit": "°"}
